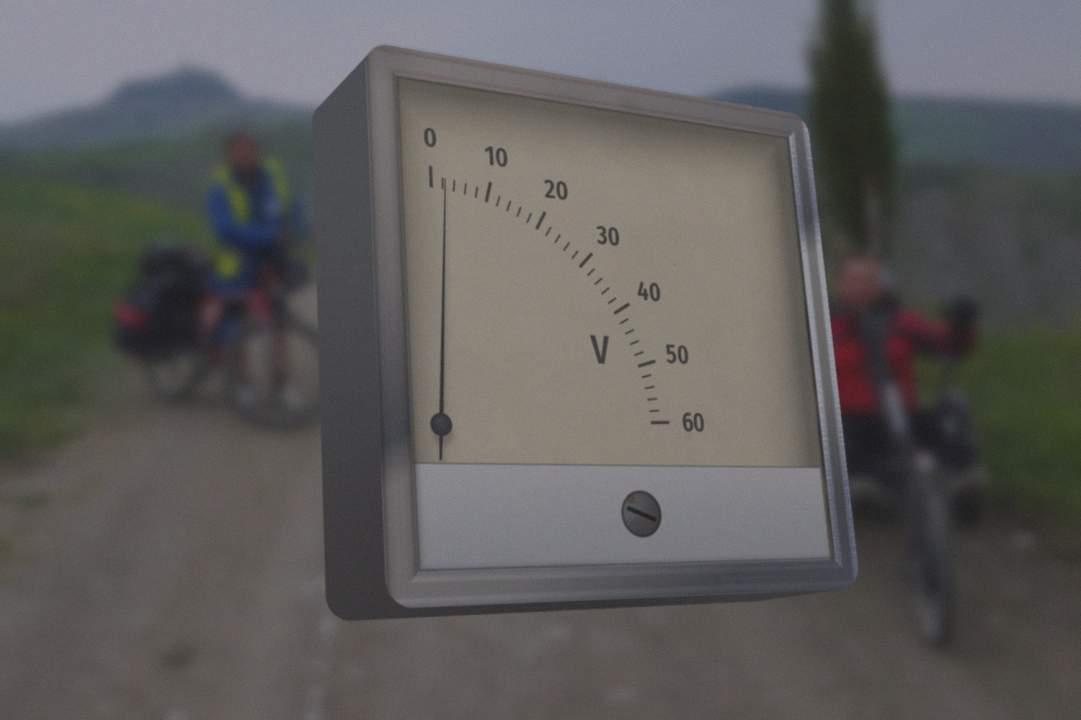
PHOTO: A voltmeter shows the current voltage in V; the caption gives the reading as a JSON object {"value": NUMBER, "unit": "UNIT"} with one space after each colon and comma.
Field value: {"value": 2, "unit": "V"}
